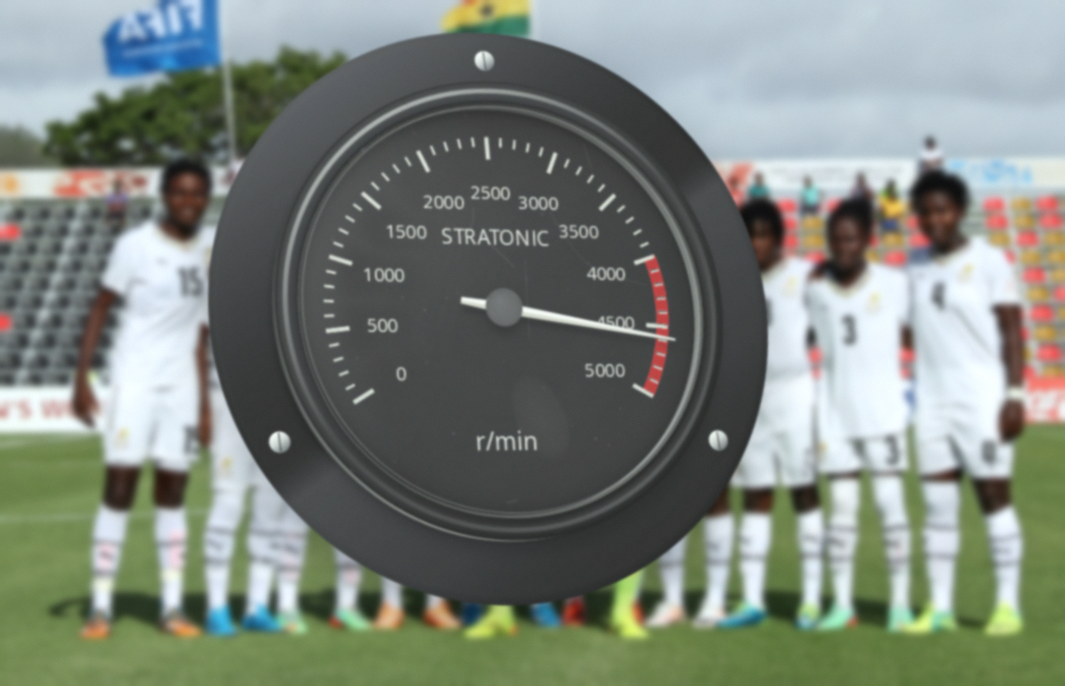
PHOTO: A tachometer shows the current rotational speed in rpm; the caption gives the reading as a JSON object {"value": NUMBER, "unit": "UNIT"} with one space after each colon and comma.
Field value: {"value": 4600, "unit": "rpm"}
